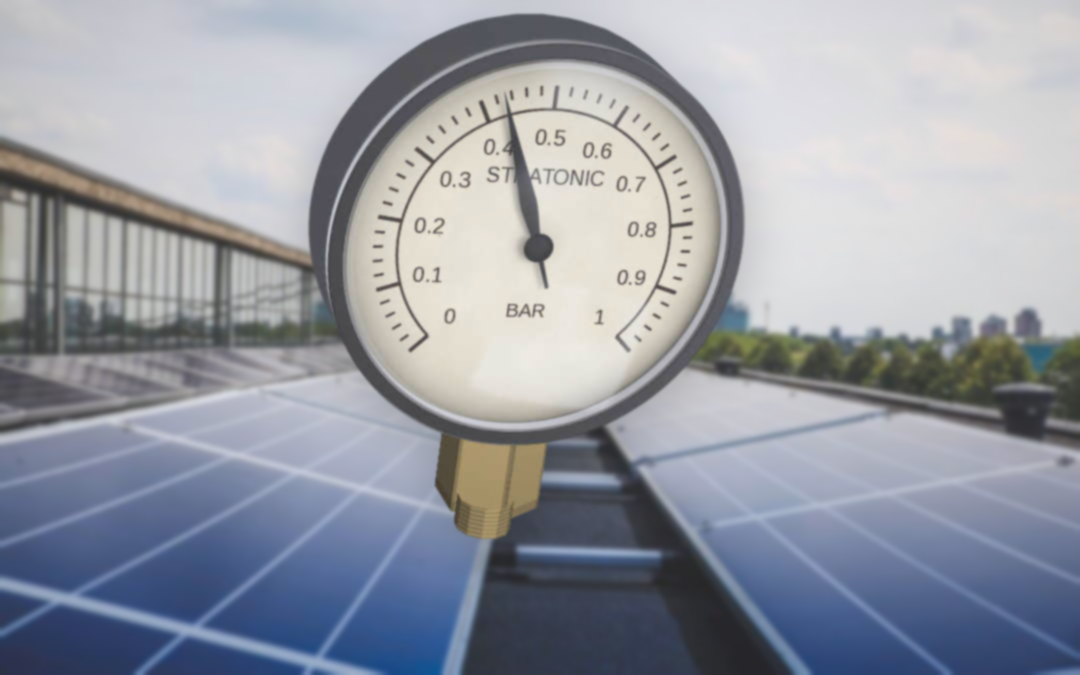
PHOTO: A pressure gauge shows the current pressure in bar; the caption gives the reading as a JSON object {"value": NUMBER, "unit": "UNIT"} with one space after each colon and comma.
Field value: {"value": 0.43, "unit": "bar"}
